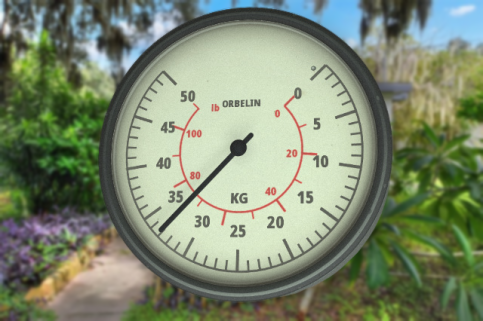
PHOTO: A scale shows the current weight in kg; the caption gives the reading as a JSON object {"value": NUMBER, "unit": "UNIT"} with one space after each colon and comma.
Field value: {"value": 33, "unit": "kg"}
